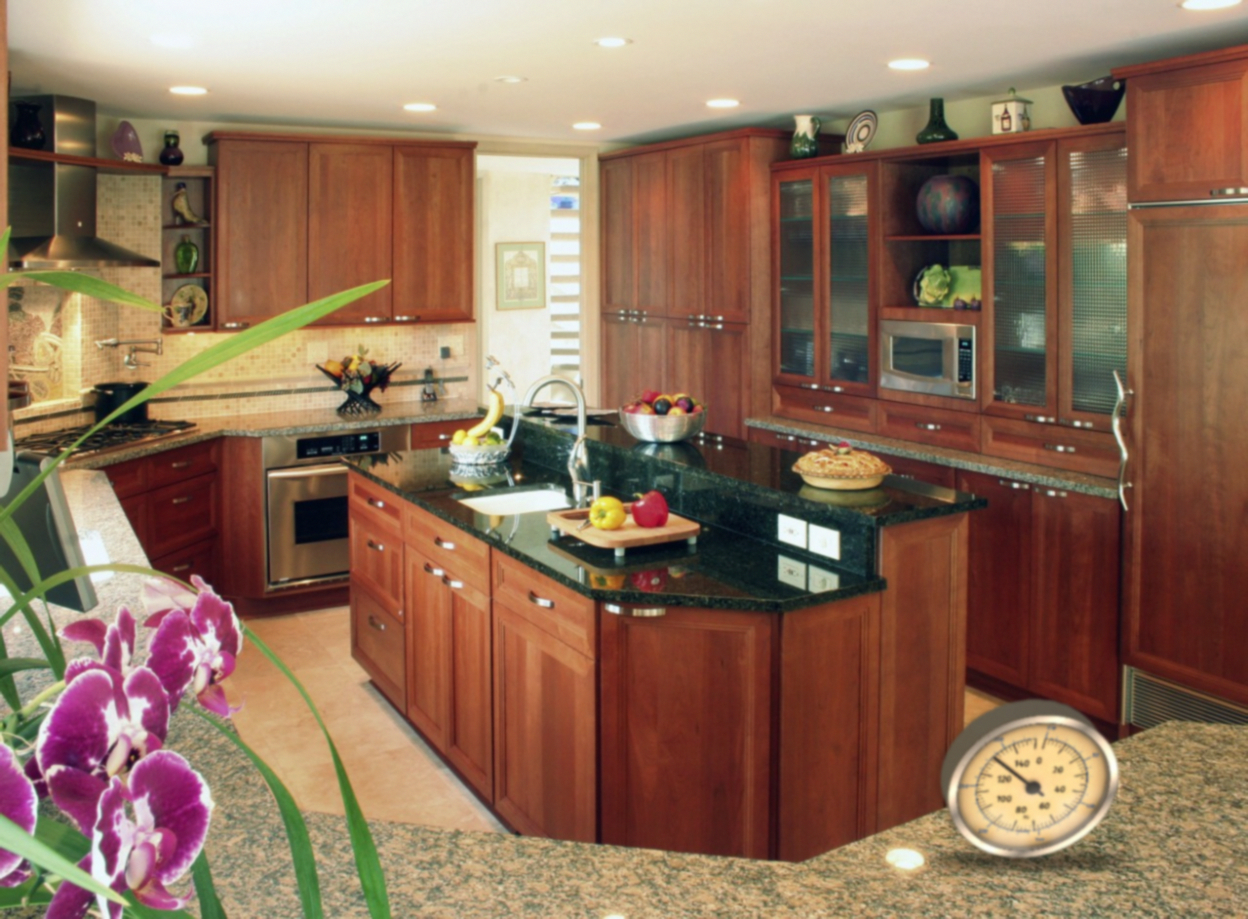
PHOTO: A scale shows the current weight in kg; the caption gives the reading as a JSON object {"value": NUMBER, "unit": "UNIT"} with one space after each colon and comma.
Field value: {"value": 130, "unit": "kg"}
